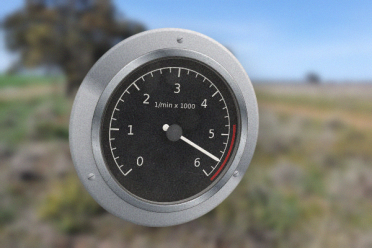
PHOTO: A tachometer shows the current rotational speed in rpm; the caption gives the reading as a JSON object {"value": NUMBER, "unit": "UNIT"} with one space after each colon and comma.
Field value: {"value": 5600, "unit": "rpm"}
